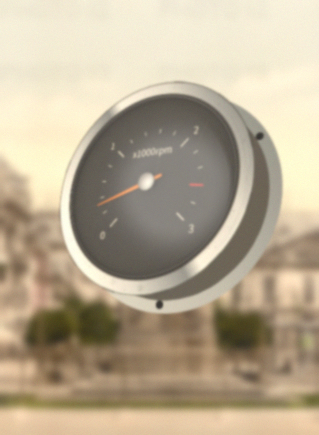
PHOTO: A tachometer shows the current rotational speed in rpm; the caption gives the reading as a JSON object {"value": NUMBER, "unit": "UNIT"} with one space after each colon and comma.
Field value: {"value": 300, "unit": "rpm"}
